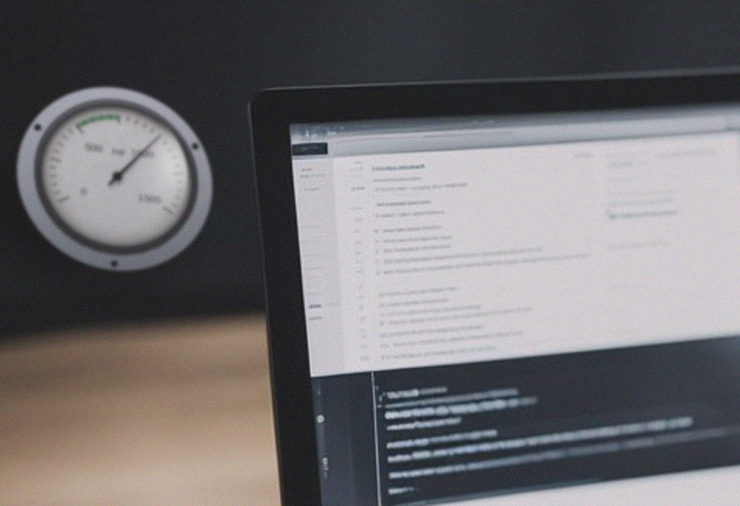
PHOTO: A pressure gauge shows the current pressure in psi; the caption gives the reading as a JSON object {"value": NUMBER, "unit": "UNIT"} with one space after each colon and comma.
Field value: {"value": 1000, "unit": "psi"}
